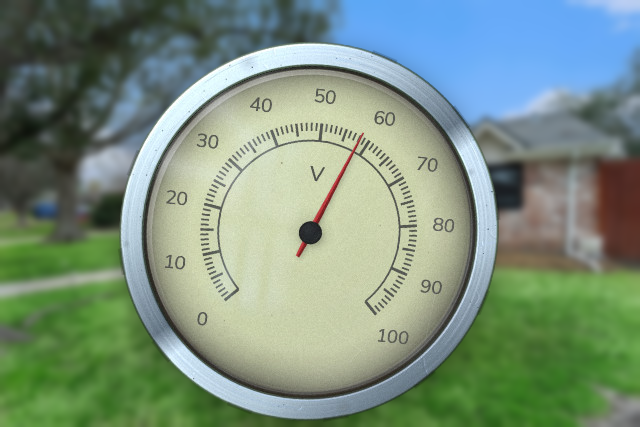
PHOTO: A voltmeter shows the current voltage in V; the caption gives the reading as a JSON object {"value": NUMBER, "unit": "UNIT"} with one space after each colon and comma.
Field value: {"value": 58, "unit": "V"}
